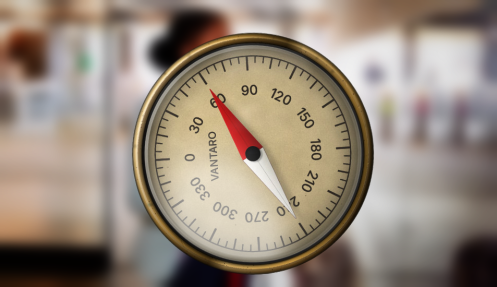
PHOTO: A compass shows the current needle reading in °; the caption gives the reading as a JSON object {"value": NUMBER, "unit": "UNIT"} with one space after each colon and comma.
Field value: {"value": 60, "unit": "°"}
